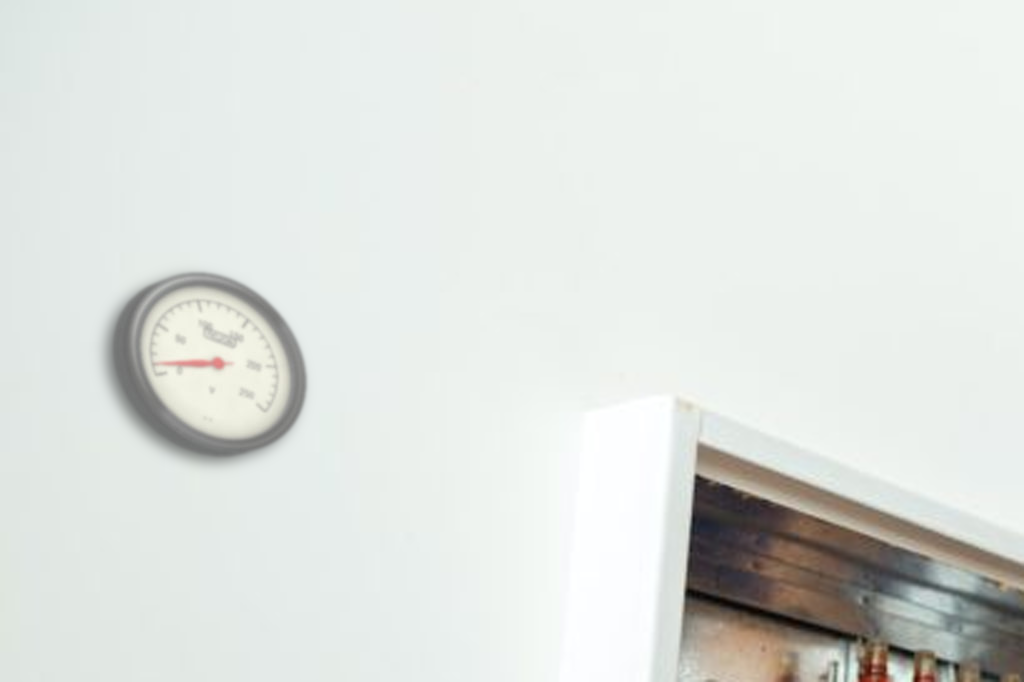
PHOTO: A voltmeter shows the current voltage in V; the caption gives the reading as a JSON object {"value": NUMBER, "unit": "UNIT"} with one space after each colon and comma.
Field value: {"value": 10, "unit": "V"}
